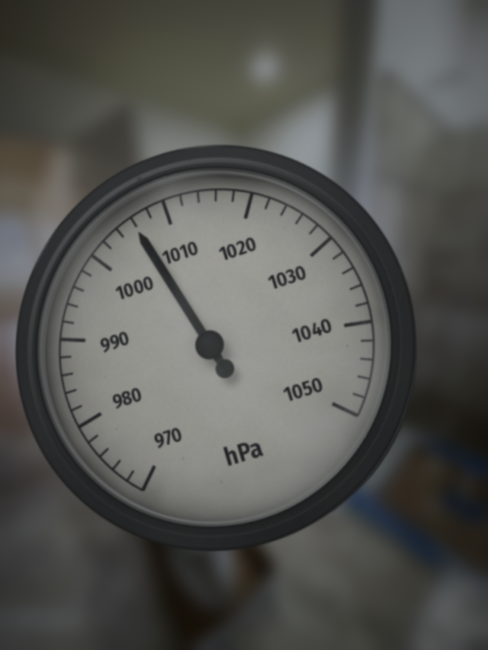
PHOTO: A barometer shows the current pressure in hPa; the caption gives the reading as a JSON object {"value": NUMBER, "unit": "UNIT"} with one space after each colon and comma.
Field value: {"value": 1006, "unit": "hPa"}
